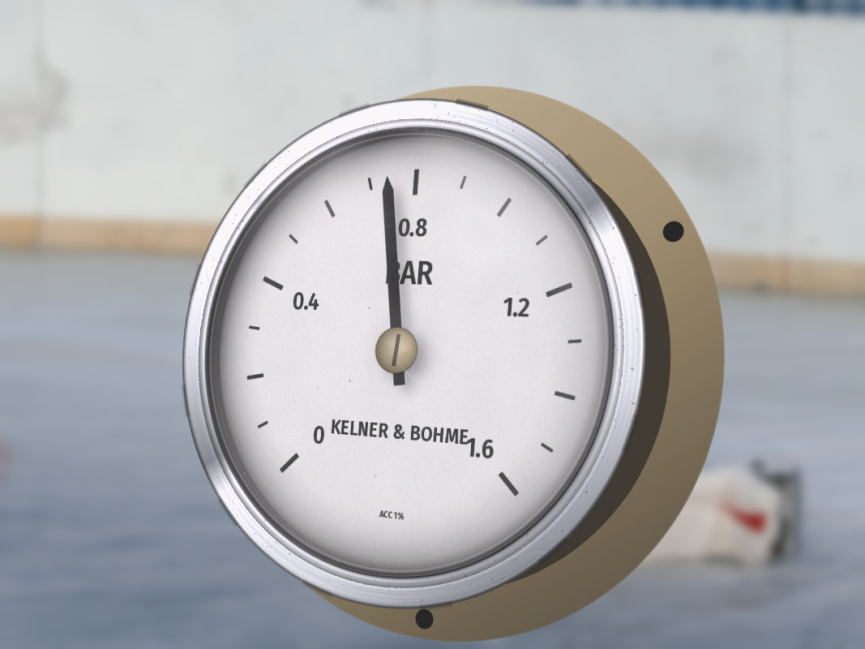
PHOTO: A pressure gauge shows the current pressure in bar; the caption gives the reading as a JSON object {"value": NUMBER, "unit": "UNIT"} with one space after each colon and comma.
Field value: {"value": 0.75, "unit": "bar"}
